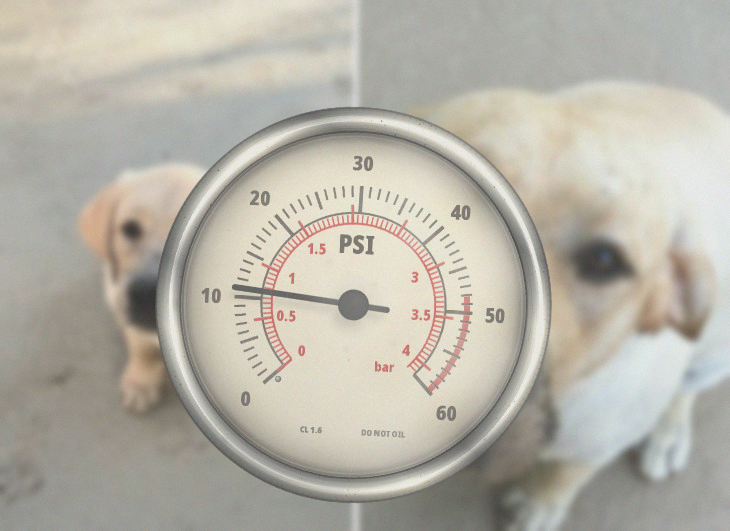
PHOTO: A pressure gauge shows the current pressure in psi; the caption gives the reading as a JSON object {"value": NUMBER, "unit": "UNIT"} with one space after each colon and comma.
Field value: {"value": 11, "unit": "psi"}
